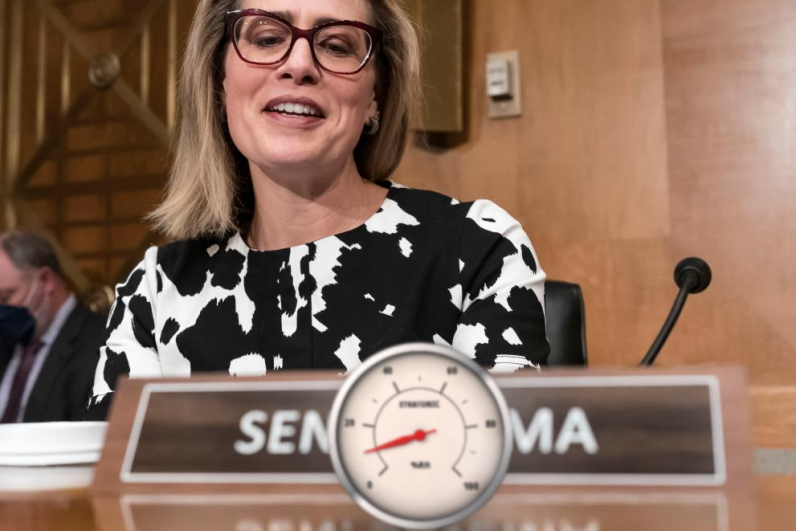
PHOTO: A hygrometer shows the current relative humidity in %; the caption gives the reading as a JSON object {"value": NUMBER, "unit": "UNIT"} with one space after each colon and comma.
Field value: {"value": 10, "unit": "%"}
